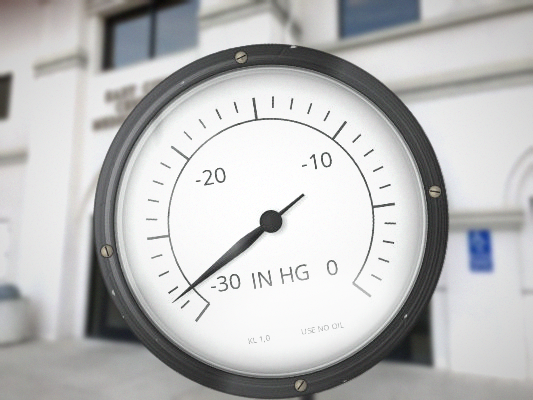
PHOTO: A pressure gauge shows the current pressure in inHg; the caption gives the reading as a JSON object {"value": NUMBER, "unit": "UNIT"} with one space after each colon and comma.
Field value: {"value": -28.5, "unit": "inHg"}
